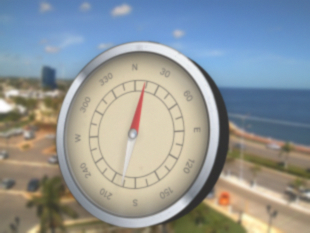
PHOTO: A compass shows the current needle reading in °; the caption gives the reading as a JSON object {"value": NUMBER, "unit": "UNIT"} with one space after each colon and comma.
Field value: {"value": 15, "unit": "°"}
